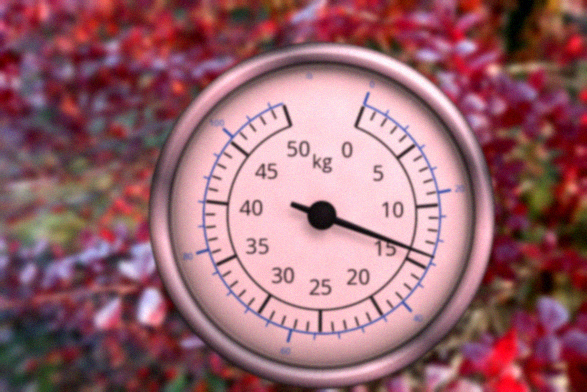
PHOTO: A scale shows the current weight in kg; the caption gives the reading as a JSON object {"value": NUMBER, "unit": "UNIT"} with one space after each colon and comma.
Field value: {"value": 14, "unit": "kg"}
